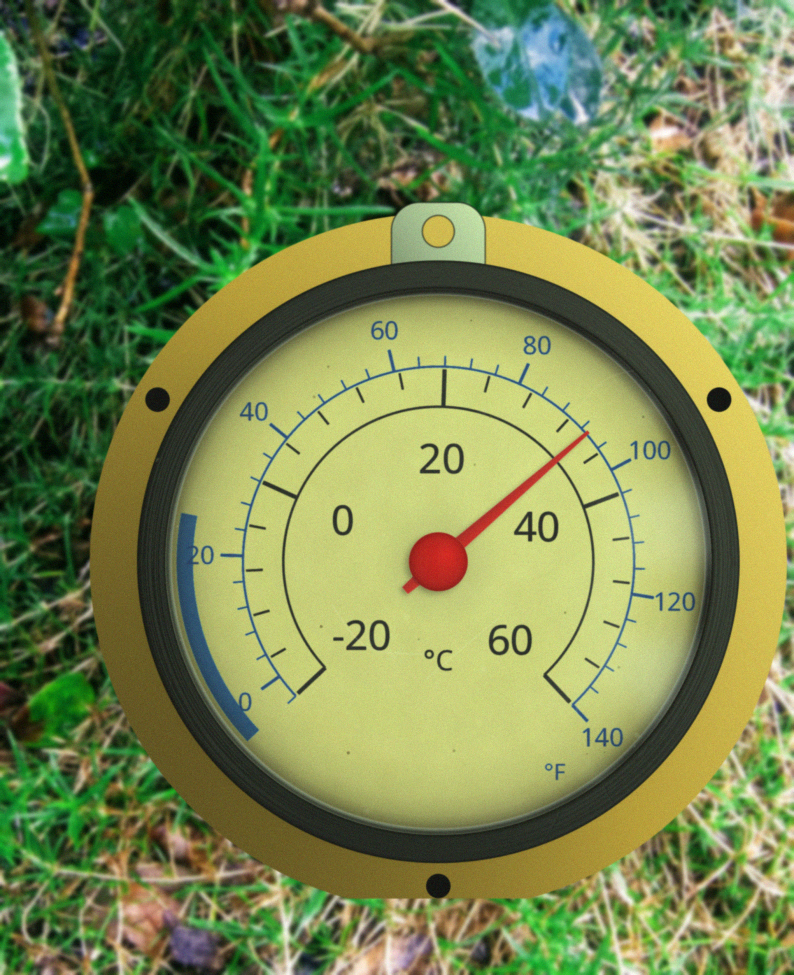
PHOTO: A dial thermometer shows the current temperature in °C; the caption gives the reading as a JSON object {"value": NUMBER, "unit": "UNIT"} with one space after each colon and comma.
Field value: {"value": 34, "unit": "°C"}
